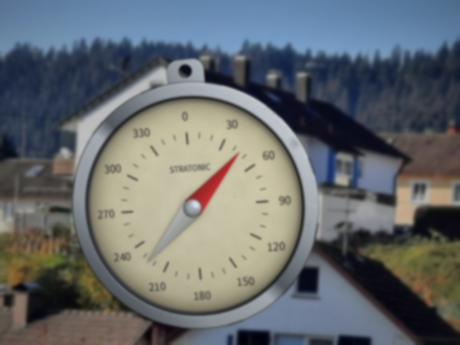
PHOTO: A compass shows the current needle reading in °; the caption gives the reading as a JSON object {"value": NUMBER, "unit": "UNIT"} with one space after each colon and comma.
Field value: {"value": 45, "unit": "°"}
